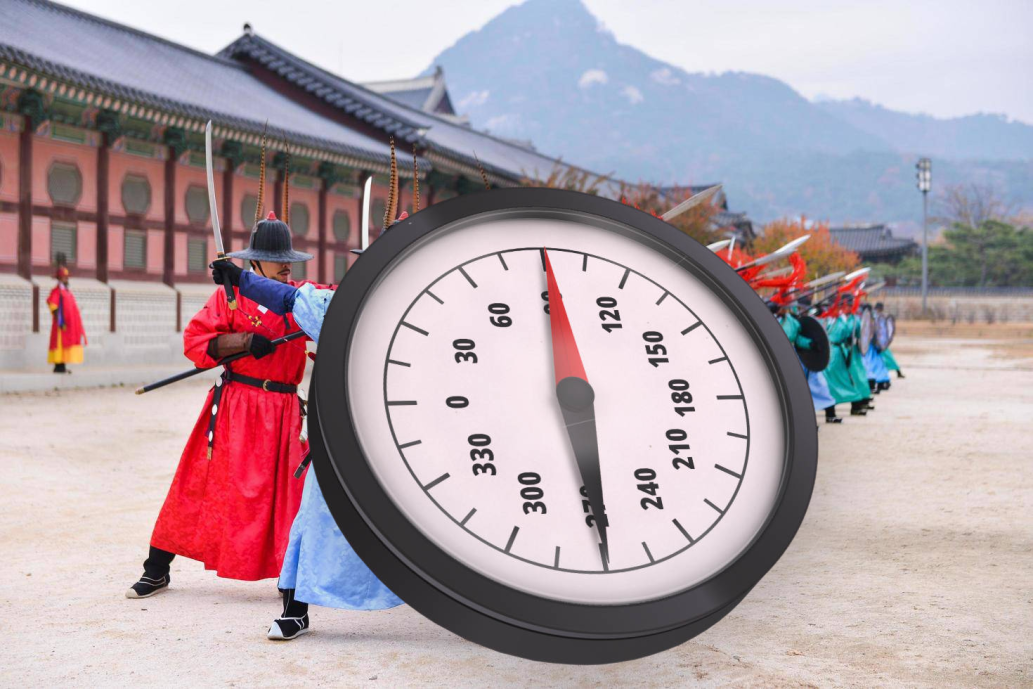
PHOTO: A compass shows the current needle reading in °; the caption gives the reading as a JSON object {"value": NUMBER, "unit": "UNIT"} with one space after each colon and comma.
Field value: {"value": 90, "unit": "°"}
